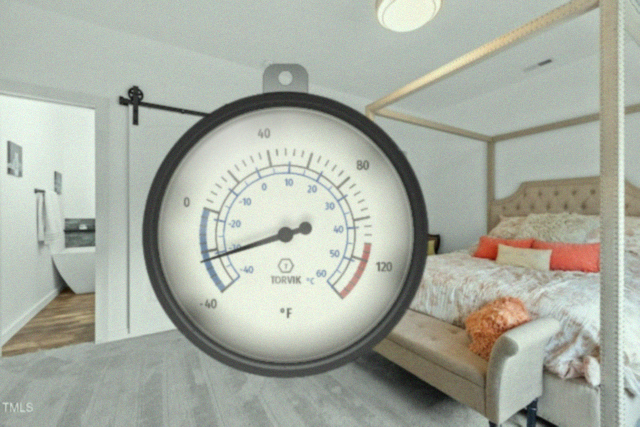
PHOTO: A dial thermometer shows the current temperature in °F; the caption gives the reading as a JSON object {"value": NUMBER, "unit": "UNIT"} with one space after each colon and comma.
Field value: {"value": -24, "unit": "°F"}
